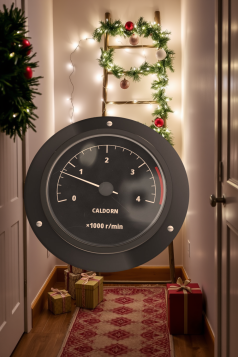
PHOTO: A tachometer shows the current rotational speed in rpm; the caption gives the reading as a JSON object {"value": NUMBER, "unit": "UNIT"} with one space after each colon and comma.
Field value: {"value": 700, "unit": "rpm"}
